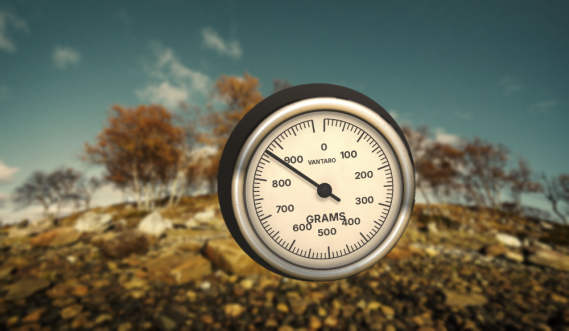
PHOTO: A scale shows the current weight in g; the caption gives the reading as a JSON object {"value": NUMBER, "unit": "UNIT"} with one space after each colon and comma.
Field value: {"value": 870, "unit": "g"}
